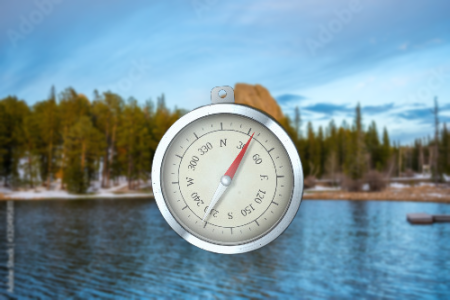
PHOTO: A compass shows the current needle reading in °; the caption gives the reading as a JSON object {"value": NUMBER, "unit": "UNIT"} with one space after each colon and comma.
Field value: {"value": 35, "unit": "°"}
